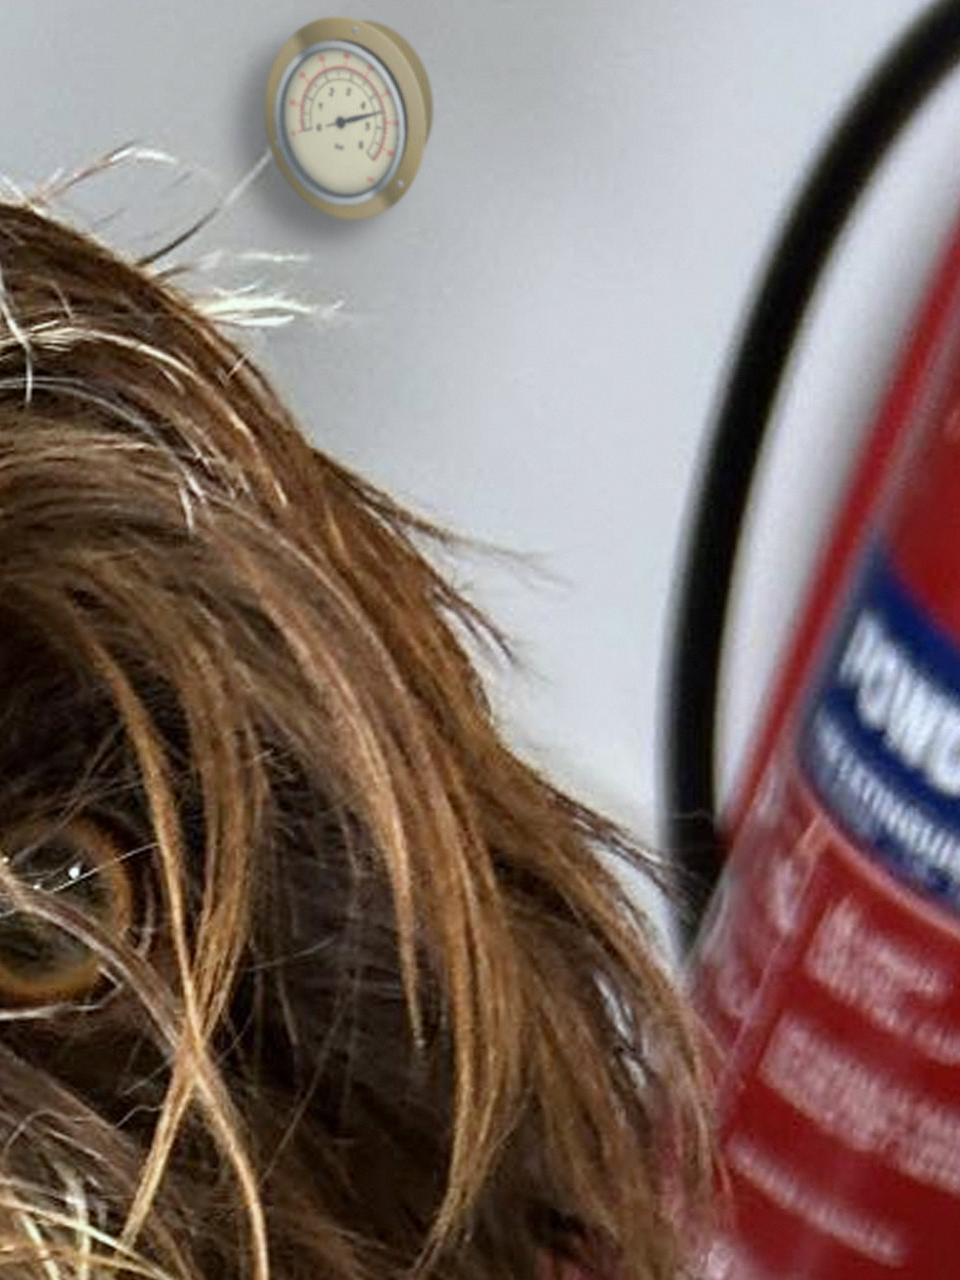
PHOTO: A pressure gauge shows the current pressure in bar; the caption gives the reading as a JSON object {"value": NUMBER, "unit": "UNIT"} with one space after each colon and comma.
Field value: {"value": 4.5, "unit": "bar"}
